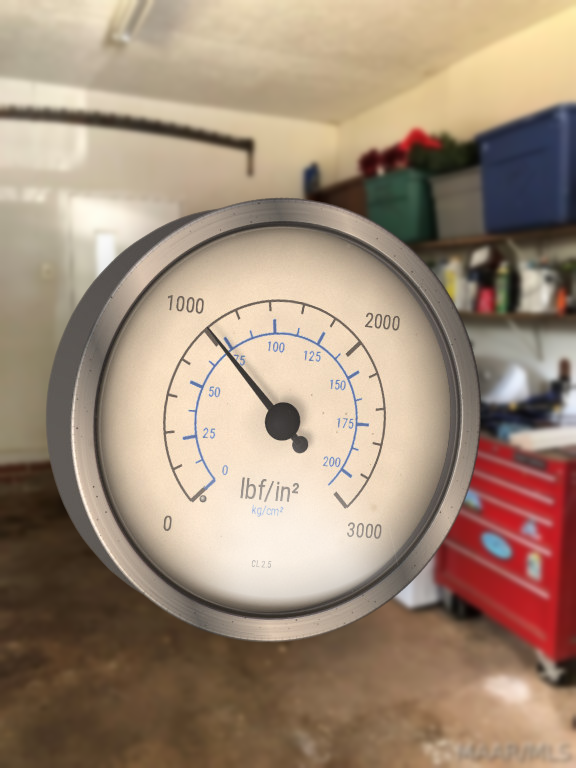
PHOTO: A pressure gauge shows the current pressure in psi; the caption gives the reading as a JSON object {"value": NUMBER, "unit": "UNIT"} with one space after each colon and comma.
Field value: {"value": 1000, "unit": "psi"}
